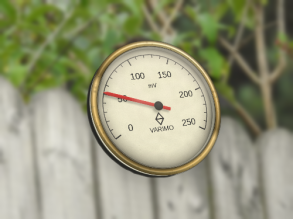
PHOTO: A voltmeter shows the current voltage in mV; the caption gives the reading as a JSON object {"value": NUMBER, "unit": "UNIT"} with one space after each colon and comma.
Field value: {"value": 50, "unit": "mV"}
